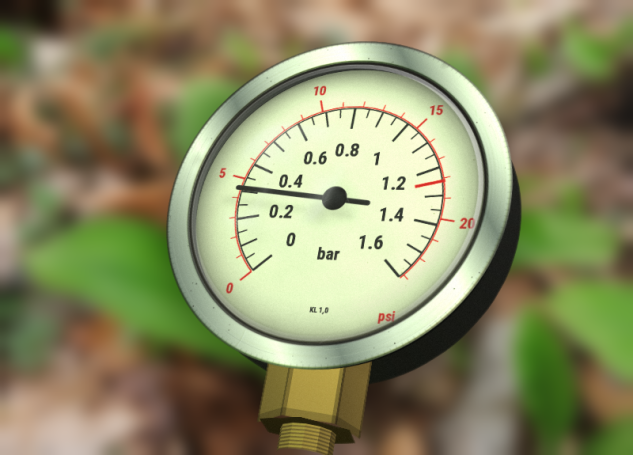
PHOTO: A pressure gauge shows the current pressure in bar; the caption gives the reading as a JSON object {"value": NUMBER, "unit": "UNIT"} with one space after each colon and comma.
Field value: {"value": 0.3, "unit": "bar"}
